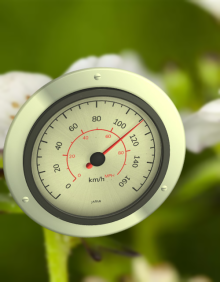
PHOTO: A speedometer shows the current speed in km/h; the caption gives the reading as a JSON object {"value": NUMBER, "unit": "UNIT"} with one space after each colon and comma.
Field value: {"value": 110, "unit": "km/h"}
